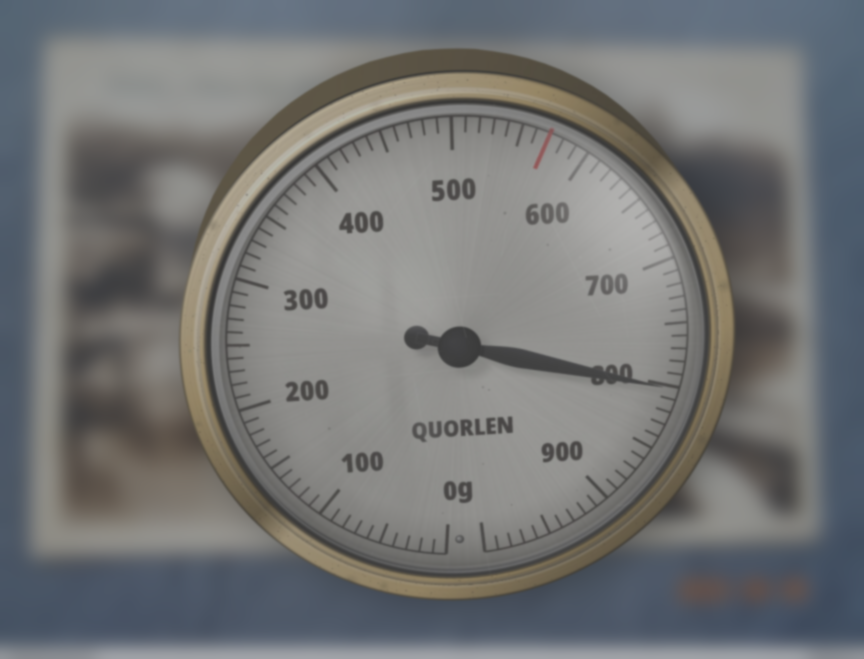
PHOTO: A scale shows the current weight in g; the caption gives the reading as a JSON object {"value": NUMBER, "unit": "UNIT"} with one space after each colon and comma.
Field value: {"value": 800, "unit": "g"}
